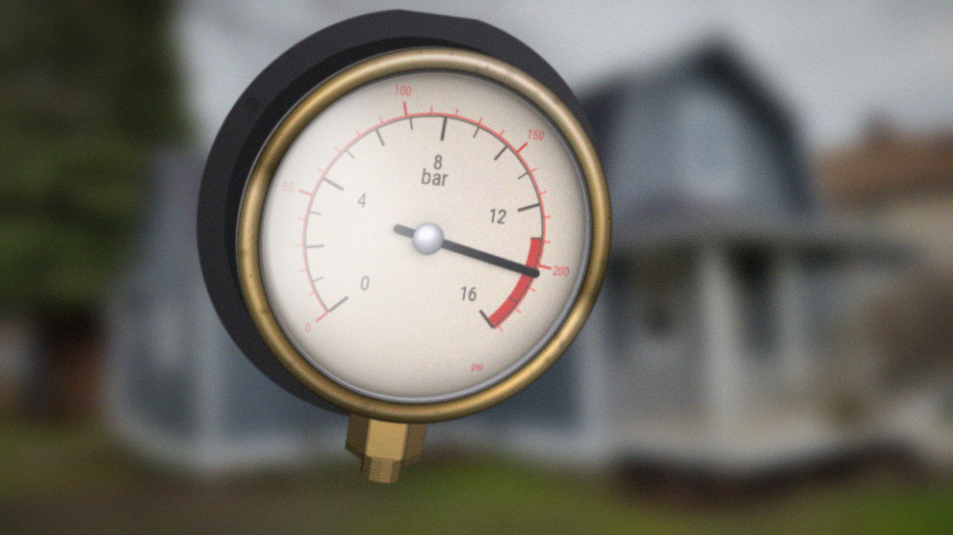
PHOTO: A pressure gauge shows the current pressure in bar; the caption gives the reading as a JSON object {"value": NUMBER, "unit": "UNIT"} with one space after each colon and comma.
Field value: {"value": 14, "unit": "bar"}
